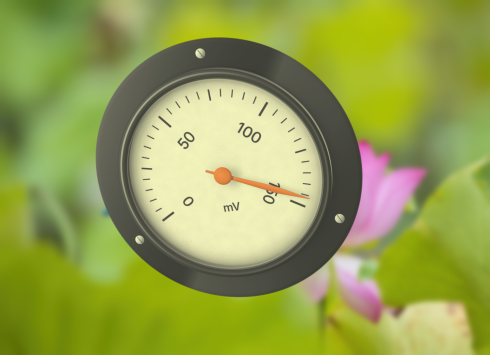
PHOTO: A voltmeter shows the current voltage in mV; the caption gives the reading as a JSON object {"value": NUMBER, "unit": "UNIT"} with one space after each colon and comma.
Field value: {"value": 145, "unit": "mV"}
